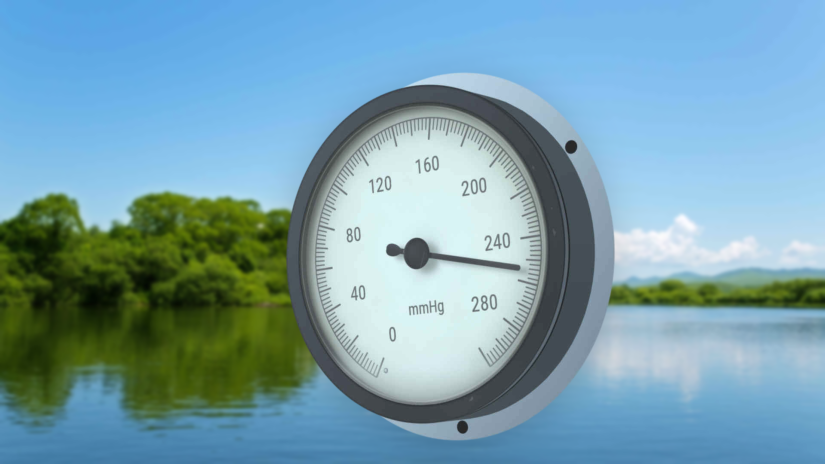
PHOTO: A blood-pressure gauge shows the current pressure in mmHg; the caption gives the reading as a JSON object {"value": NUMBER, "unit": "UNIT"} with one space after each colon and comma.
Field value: {"value": 254, "unit": "mmHg"}
